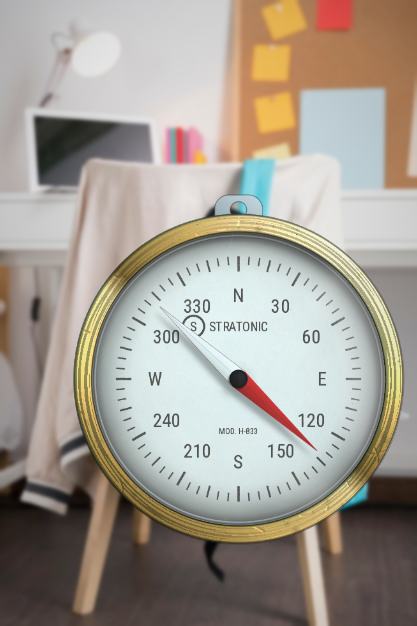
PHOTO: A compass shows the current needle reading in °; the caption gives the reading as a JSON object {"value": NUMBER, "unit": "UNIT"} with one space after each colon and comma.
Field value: {"value": 132.5, "unit": "°"}
